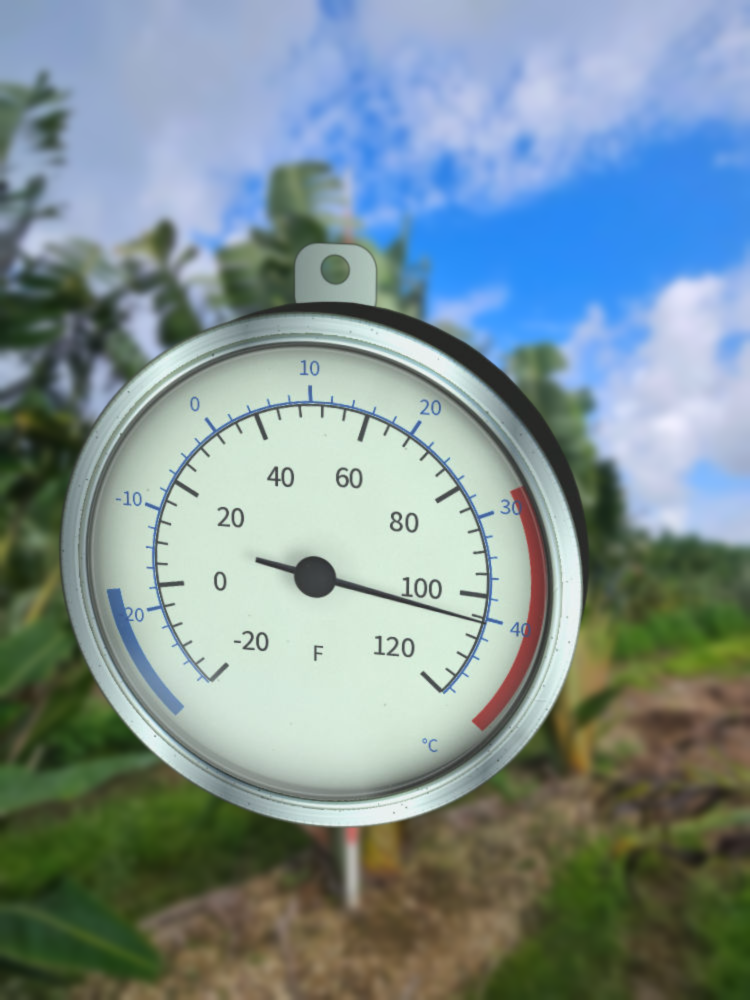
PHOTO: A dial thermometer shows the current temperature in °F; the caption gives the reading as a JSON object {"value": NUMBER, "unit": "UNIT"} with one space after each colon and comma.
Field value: {"value": 104, "unit": "°F"}
